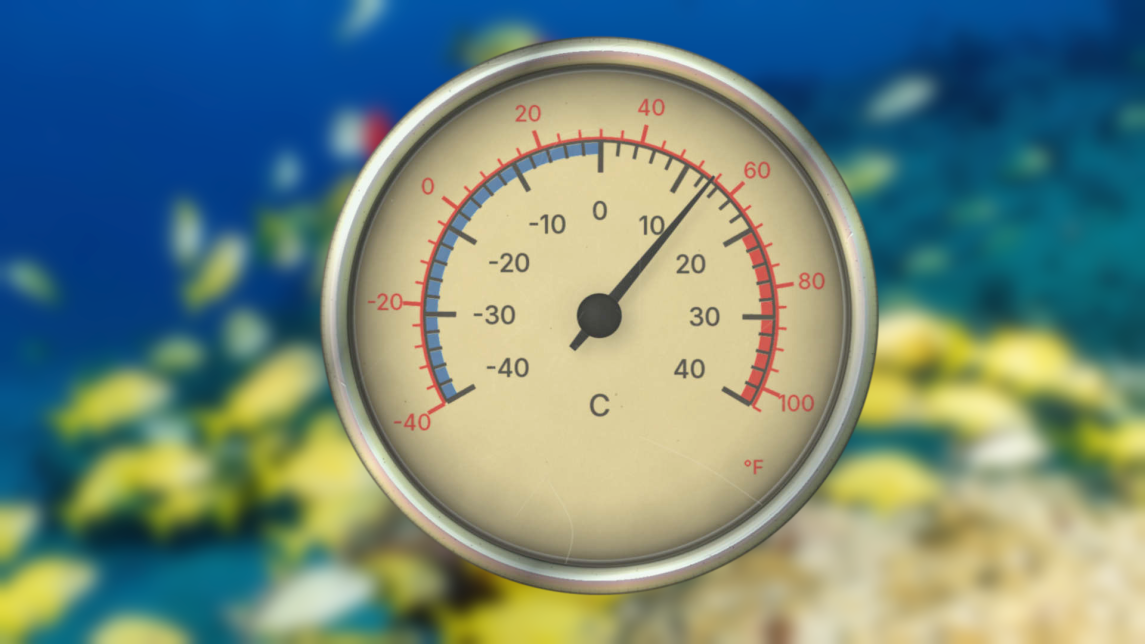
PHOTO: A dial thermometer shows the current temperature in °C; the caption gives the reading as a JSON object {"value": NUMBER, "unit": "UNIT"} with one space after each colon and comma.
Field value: {"value": 13, "unit": "°C"}
